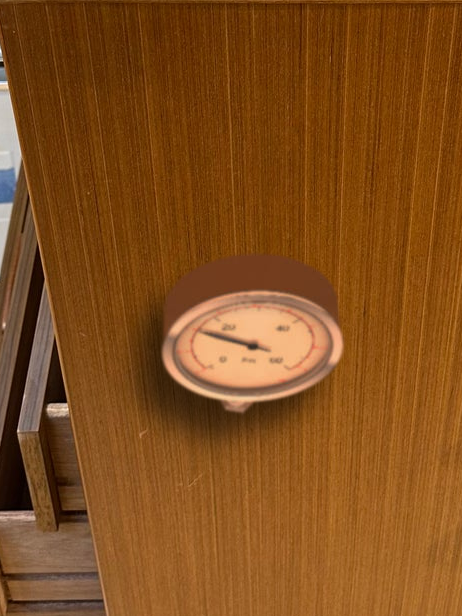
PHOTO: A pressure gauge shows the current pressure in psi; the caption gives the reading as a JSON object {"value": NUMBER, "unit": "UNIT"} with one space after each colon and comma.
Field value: {"value": 15, "unit": "psi"}
